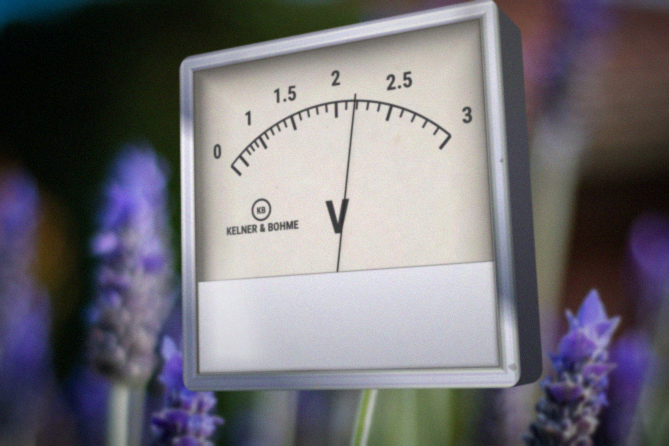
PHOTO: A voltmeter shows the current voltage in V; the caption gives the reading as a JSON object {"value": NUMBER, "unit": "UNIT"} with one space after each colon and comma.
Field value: {"value": 2.2, "unit": "V"}
